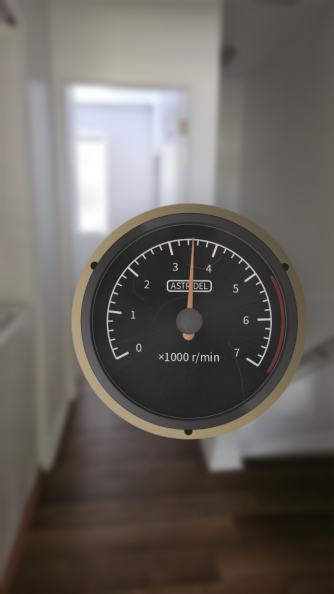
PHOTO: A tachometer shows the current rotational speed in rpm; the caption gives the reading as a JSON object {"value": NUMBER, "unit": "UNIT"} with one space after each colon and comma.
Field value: {"value": 3500, "unit": "rpm"}
